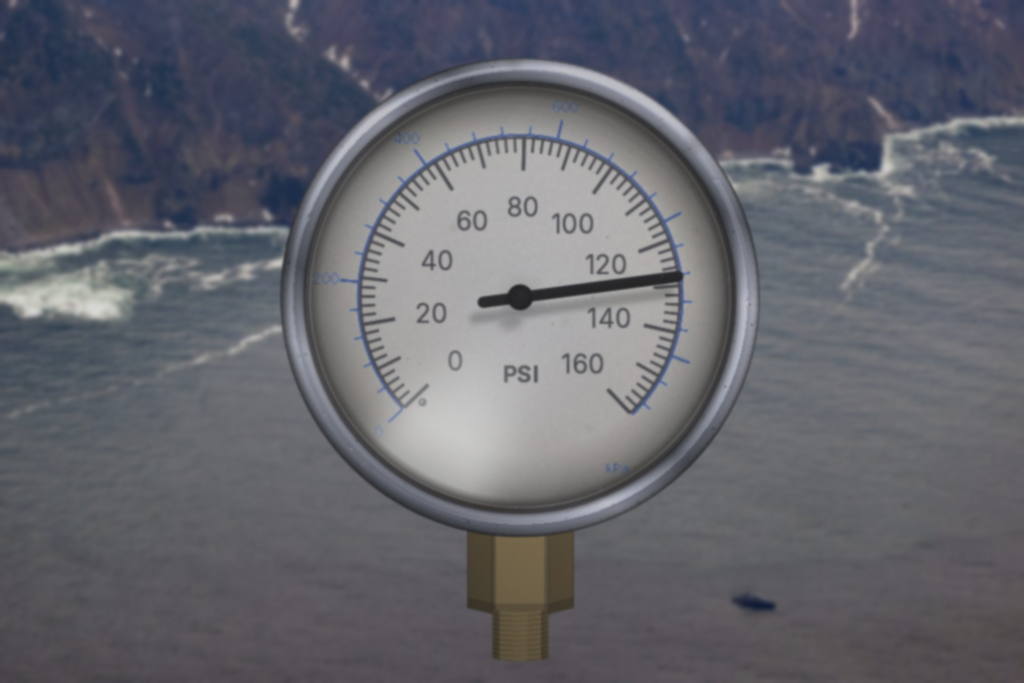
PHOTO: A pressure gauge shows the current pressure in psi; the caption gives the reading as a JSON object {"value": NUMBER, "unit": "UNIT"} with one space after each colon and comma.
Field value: {"value": 128, "unit": "psi"}
